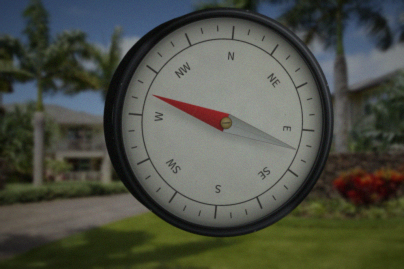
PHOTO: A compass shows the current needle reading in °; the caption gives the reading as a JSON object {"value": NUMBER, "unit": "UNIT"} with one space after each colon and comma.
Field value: {"value": 285, "unit": "°"}
